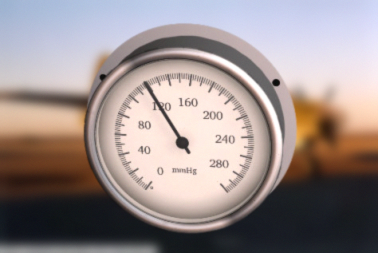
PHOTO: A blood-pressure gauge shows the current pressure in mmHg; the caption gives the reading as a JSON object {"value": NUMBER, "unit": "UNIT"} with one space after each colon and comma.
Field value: {"value": 120, "unit": "mmHg"}
